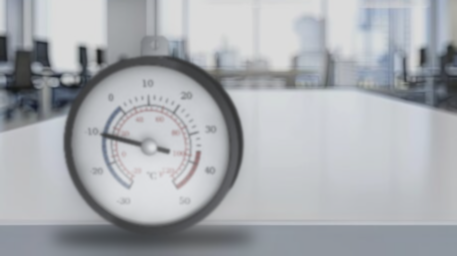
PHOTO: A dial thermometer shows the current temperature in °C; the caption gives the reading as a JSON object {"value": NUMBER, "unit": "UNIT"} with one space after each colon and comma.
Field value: {"value": -10, "unit": "°C"}
